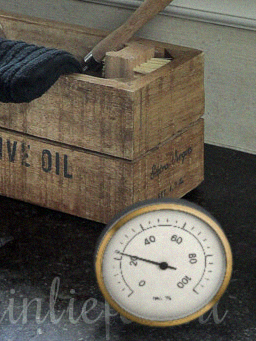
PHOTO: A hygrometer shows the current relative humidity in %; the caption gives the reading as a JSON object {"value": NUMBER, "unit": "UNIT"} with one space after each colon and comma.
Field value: {"value": 24, "unit": "%"}
